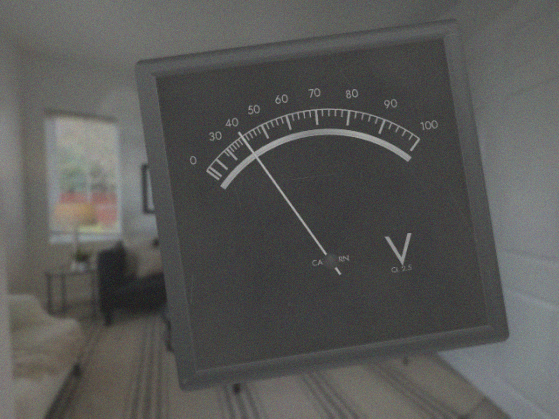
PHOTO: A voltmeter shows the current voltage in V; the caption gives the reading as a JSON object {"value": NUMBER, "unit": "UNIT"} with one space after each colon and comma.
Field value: {"value": 40, "unit": "V"}
